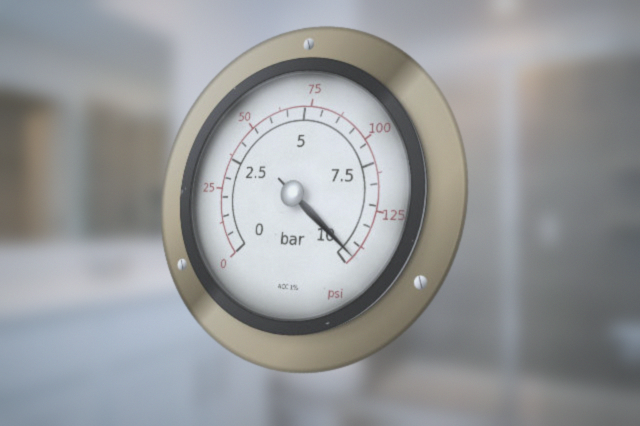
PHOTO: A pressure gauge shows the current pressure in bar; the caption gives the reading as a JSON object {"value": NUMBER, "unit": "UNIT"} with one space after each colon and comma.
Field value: {"value": 9.75, "unit": "bar"}
